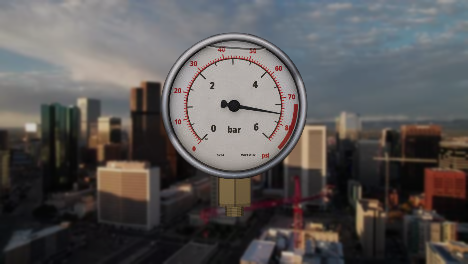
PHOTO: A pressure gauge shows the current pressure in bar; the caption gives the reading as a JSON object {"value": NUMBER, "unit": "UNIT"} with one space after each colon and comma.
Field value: {"value": 5.25, "unit": "bar"}
